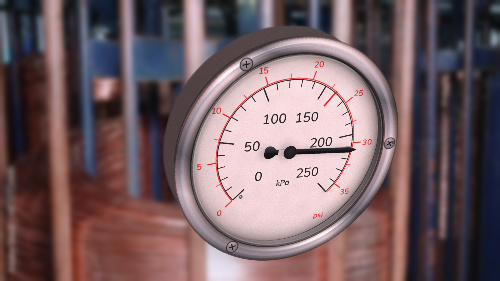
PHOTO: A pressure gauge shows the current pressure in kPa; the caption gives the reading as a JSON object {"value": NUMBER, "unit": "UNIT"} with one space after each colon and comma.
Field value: {"value": 210, "unit": "kPa"}
